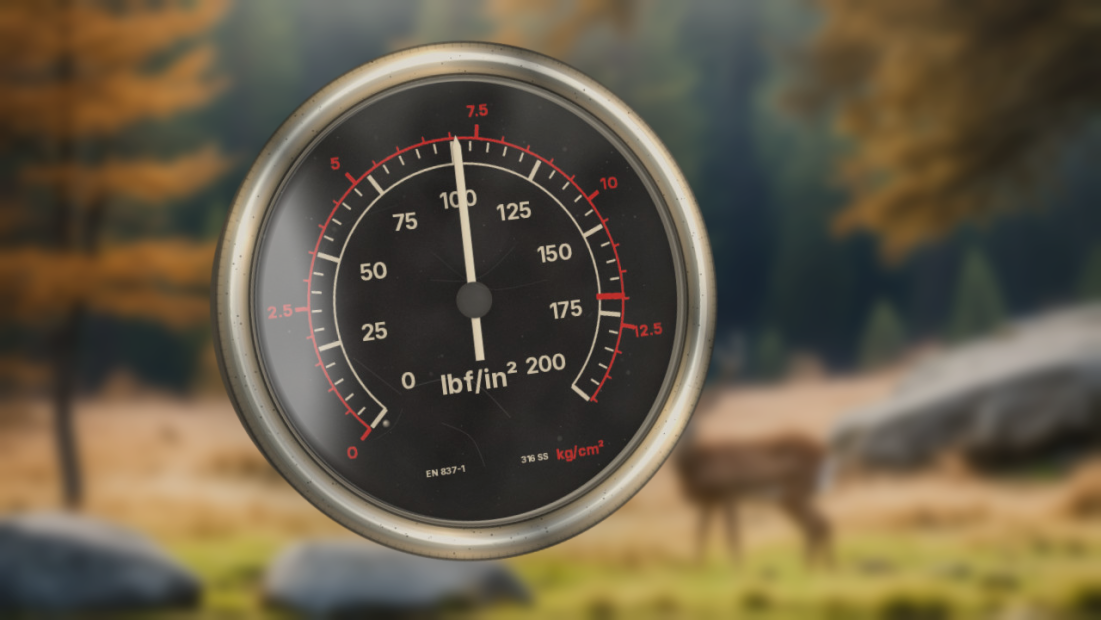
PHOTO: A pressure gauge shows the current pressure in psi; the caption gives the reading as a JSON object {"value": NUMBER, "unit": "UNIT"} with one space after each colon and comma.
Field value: {"value": 100, "unit": "psi"}
